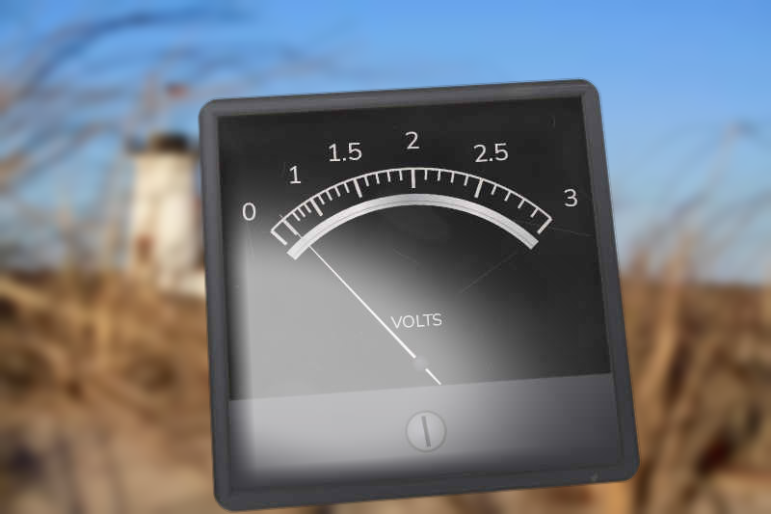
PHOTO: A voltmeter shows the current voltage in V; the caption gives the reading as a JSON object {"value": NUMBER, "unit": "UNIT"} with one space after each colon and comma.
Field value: {"value": 0.5, "unit": "V"}
